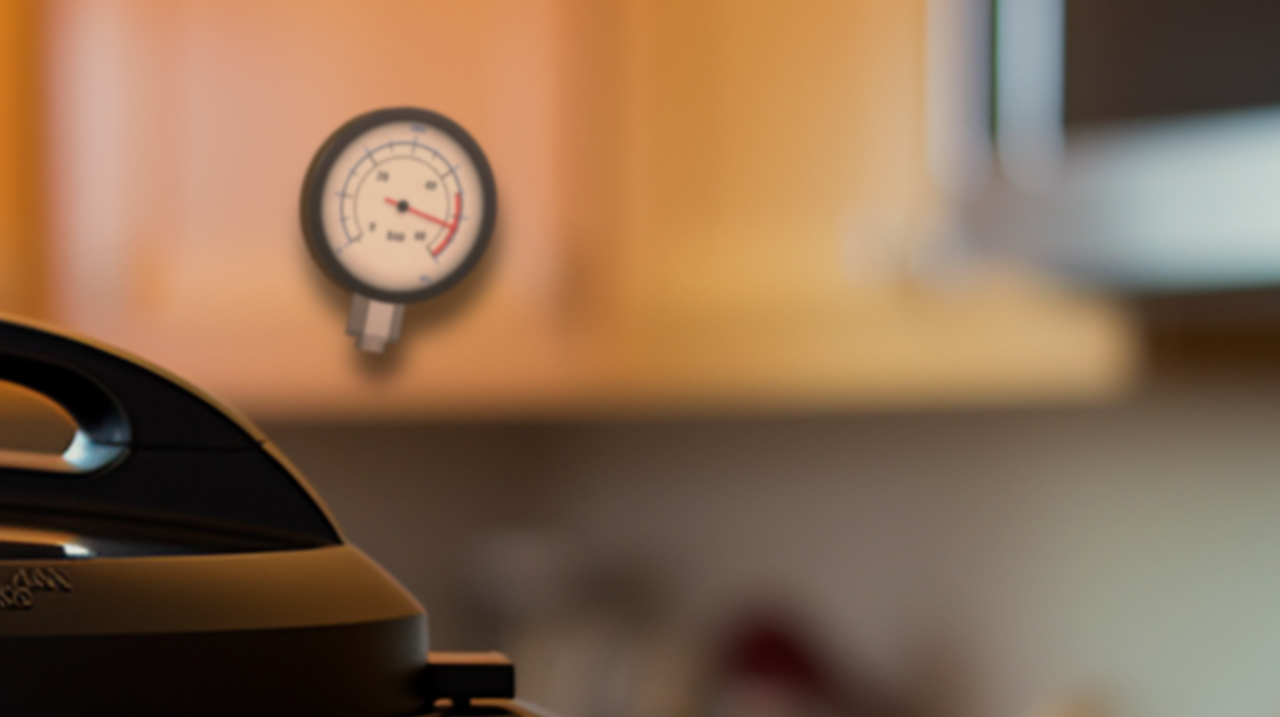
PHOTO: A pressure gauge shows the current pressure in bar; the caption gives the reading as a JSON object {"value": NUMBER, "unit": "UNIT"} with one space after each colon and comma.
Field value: {"value": 52.5, "unit": "bar"}
